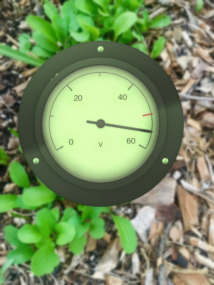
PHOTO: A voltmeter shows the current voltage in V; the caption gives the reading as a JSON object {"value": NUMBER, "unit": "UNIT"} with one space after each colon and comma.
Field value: {"value": 55, "unit": "V"}
